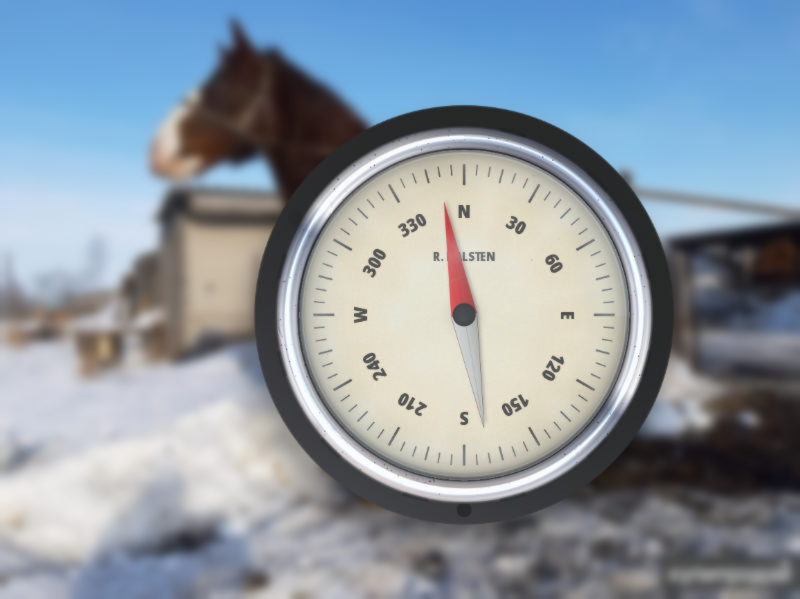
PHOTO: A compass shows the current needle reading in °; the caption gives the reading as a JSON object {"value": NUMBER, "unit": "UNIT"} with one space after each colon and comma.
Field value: {"value": 350, "unit": "°"}
